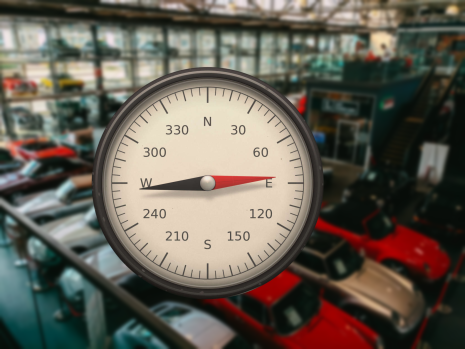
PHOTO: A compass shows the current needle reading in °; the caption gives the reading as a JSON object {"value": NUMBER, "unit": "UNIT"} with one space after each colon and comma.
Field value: {"value": 85, "unit": "°"}
